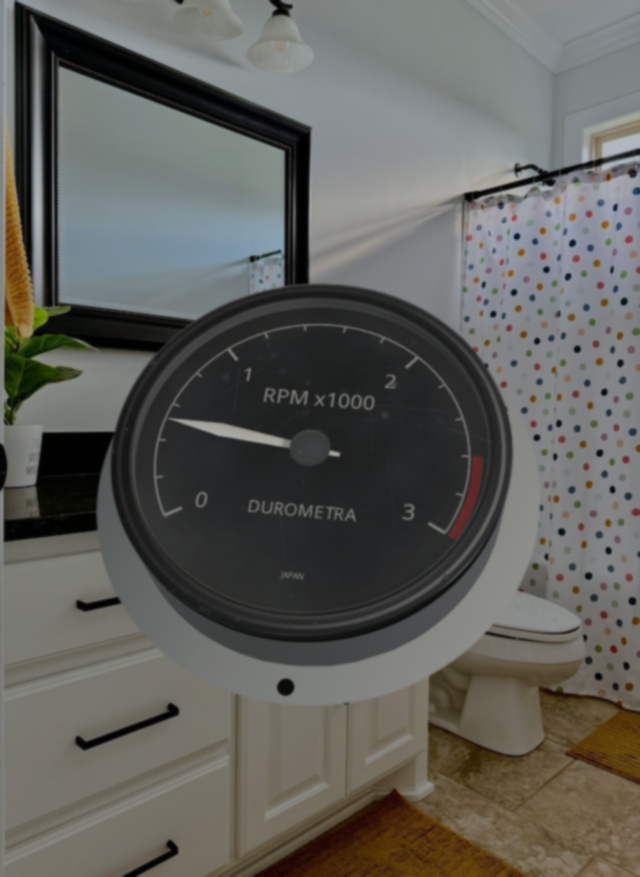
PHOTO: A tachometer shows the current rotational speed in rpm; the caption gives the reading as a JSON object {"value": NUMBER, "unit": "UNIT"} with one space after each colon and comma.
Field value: {"value": 500, "unit": "rpm"}
